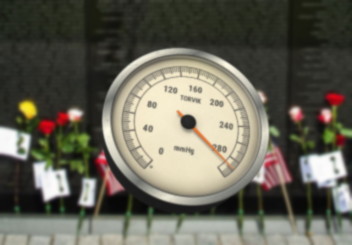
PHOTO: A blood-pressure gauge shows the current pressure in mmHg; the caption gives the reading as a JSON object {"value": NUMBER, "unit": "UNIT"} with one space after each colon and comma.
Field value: {"value": 290, "unit": "mmHg"}
